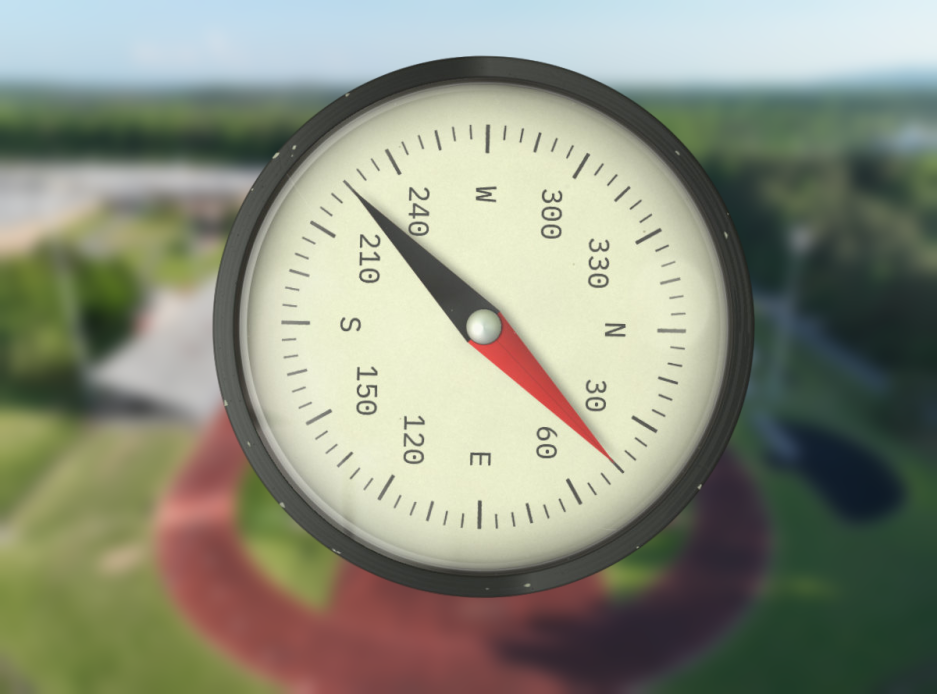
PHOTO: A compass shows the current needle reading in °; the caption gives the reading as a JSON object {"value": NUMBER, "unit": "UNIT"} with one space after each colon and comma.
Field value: {"value": 45, "unit": "°"}
